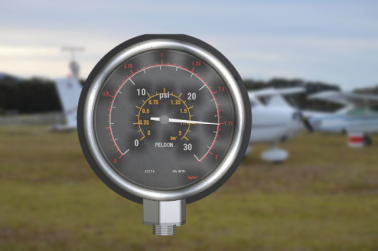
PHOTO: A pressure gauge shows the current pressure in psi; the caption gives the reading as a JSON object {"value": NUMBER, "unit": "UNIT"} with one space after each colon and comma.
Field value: {"value": 25, "unit": "psi"}
